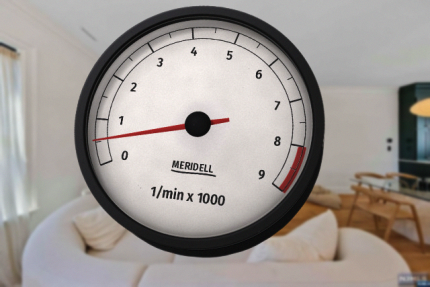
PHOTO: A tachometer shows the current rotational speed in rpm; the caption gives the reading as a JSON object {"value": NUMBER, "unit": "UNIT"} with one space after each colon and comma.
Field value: {"value": 500, "unit": "rpm"}
